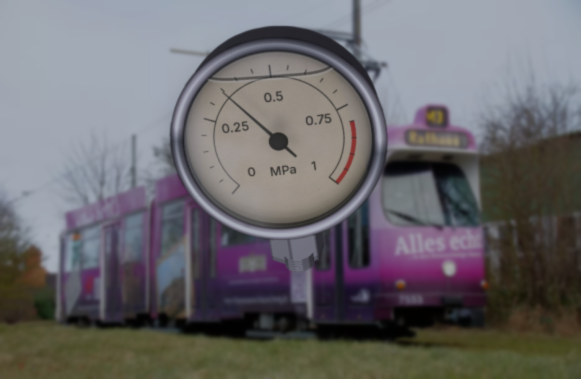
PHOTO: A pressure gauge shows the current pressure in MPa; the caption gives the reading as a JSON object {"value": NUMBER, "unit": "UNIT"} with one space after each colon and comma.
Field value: {"value": 0.35, "unit": "MPa"}
